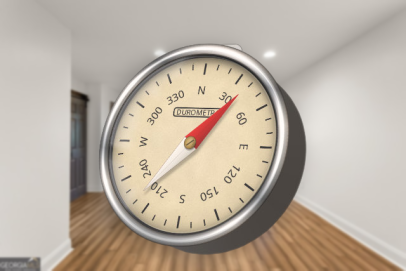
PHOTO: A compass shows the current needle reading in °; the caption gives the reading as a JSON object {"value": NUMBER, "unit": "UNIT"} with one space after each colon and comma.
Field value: {"value": 40, "unit": "°"}
